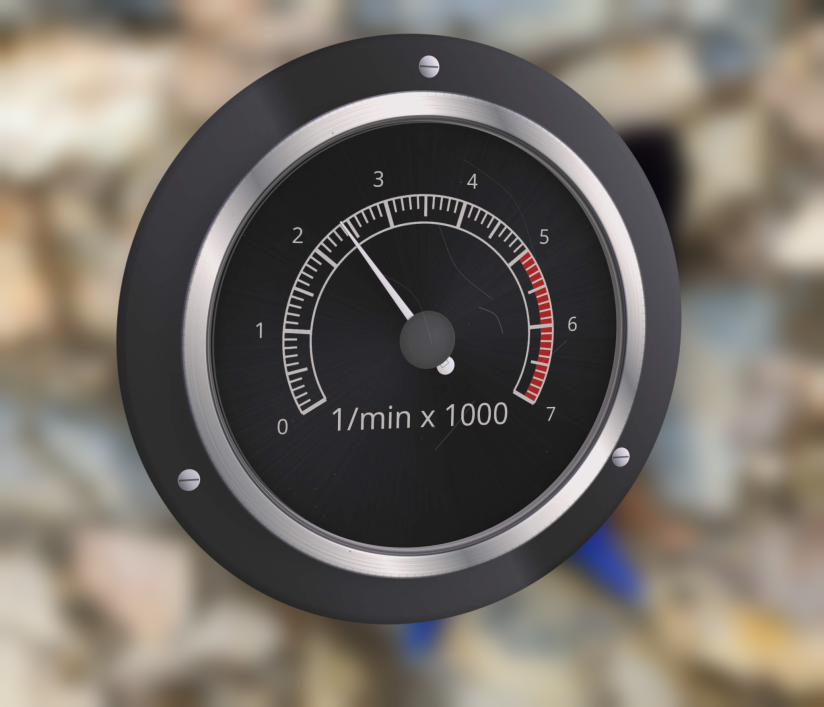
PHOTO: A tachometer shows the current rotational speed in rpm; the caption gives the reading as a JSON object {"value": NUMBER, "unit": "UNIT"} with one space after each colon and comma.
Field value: {"value": 2400, "unit": "rpm"}
